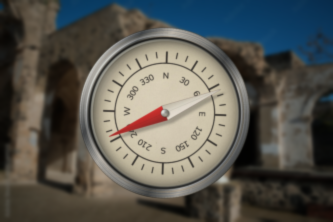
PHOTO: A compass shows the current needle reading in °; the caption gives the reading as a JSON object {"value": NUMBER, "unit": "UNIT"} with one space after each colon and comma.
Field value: {"value": 245, "unit": "°"}
